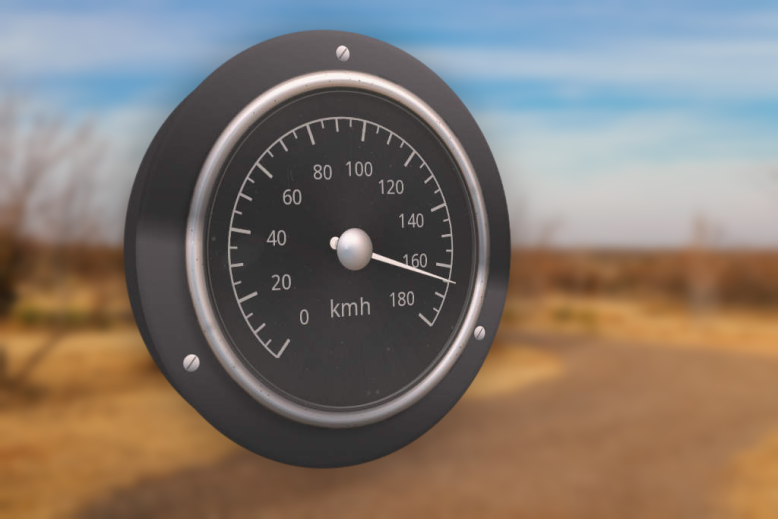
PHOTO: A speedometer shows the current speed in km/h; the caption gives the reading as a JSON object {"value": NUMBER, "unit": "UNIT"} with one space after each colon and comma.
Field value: {"value": 165, "unit": "km/h"}
